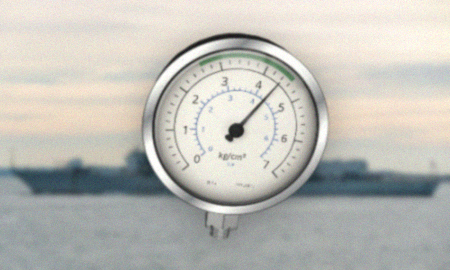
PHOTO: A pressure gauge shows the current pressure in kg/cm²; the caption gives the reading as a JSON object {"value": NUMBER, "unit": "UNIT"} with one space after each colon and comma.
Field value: {"value": 4.4, "unit": "kg/cm²"}
